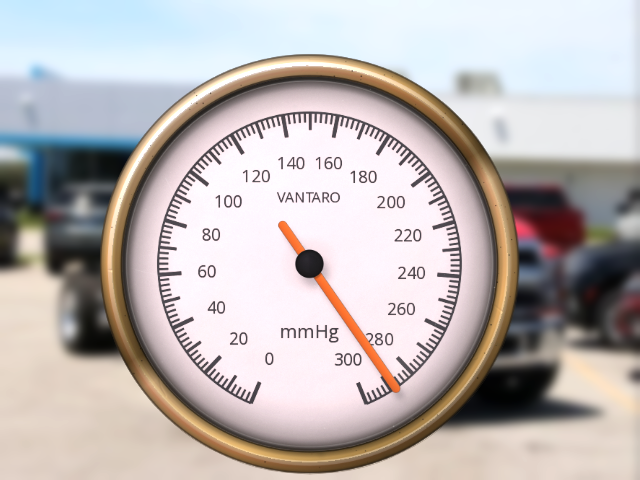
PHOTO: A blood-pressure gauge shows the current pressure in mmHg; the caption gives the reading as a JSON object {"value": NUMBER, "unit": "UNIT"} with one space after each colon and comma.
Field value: {"value": 288, "unit": "mmHg"}
